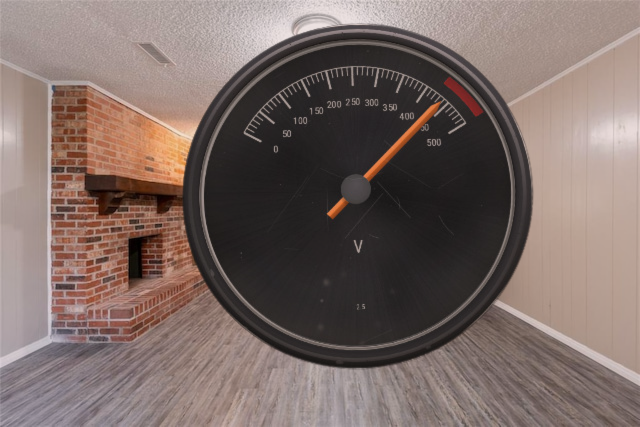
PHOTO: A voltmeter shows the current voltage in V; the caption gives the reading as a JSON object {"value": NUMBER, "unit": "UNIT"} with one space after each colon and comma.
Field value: {"value": 440, "unit": "V"}
